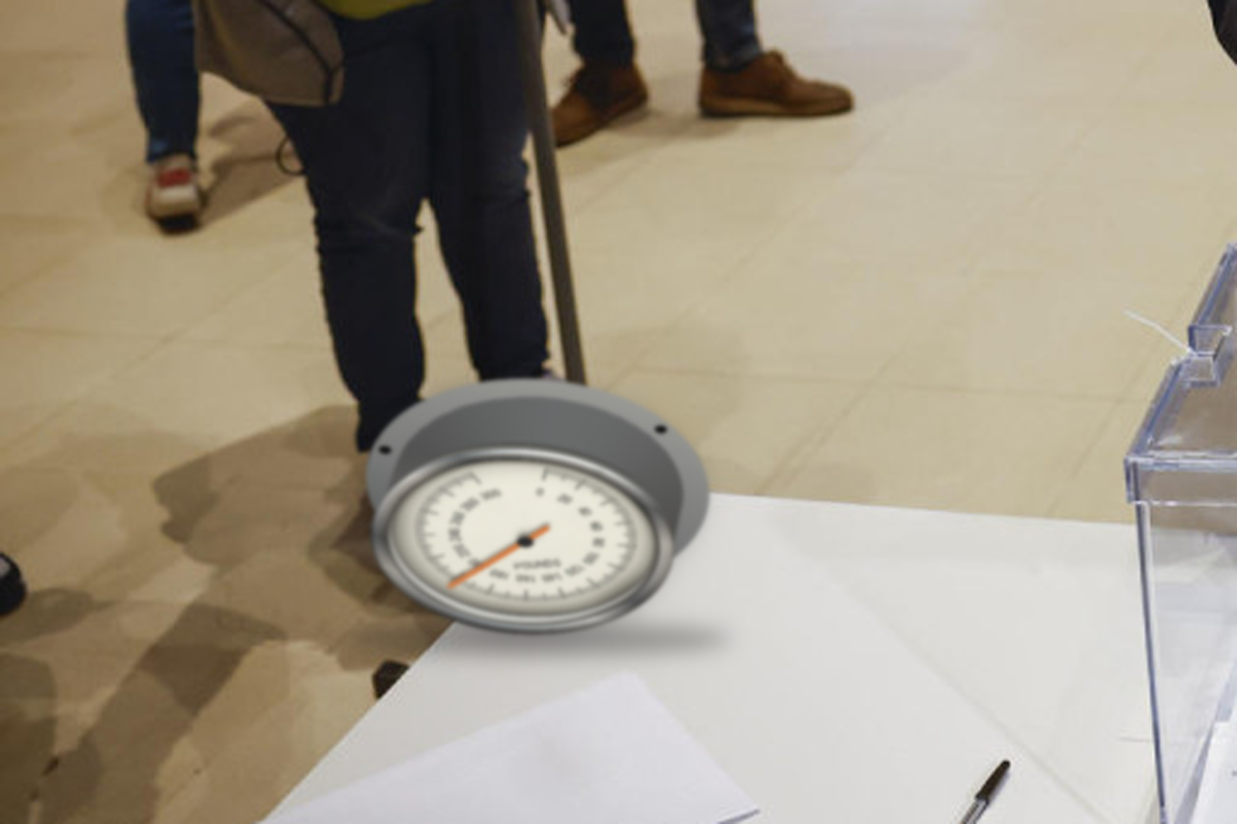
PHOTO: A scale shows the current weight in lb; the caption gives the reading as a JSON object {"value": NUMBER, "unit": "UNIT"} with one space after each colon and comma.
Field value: {"value": 200, "unit": "lb"}
